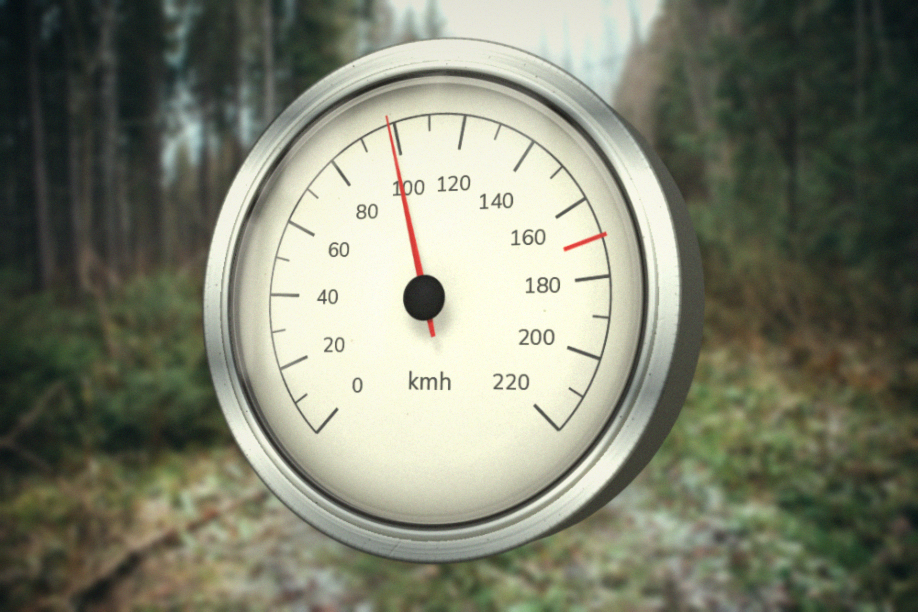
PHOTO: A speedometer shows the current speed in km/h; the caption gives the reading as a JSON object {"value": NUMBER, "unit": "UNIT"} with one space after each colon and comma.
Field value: {"value": 100, "unit": "km/h"}
